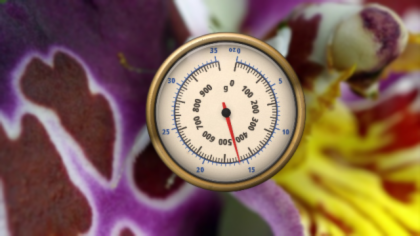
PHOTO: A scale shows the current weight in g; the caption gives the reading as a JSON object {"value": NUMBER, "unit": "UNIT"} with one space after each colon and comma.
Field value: {"value": 450, "unit": "g"}
